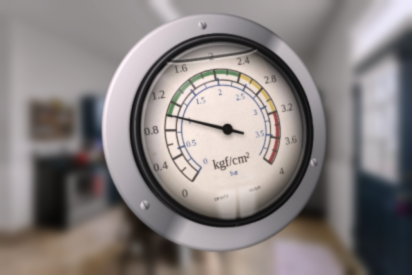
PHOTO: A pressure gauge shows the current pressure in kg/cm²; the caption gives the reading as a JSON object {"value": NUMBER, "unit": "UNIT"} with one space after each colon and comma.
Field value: {"value": 1, "unit": "kg/cm²"}
